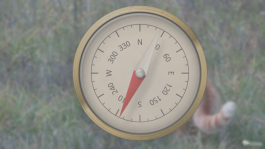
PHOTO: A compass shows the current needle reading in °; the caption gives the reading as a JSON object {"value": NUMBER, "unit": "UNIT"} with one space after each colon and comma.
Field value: {"value": 205, "unit": "°"}
